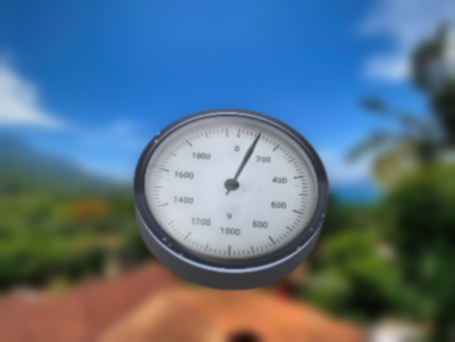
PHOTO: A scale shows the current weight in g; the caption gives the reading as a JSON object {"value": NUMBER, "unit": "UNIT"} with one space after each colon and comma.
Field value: {"value": 100, "unit": "g"}
